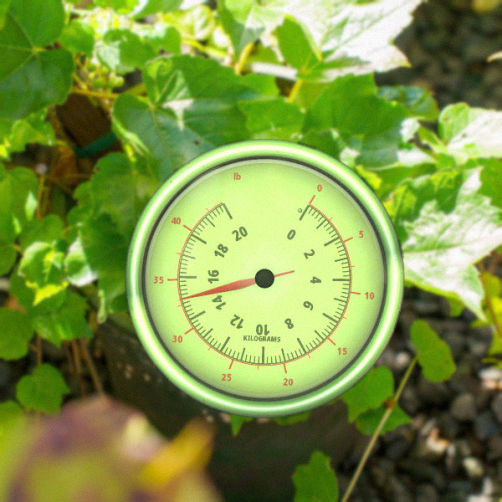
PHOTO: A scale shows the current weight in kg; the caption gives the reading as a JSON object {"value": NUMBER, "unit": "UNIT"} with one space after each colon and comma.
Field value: {"value": 15, "unit": "kg"}
